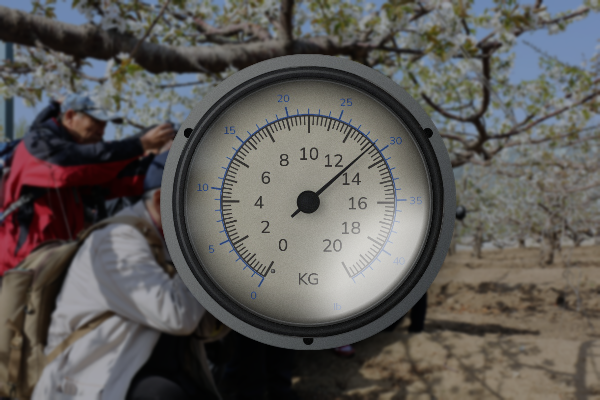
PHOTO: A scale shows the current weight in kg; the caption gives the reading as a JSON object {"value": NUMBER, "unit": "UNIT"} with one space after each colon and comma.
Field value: {"value": 13.2, "unit": "kg"}
